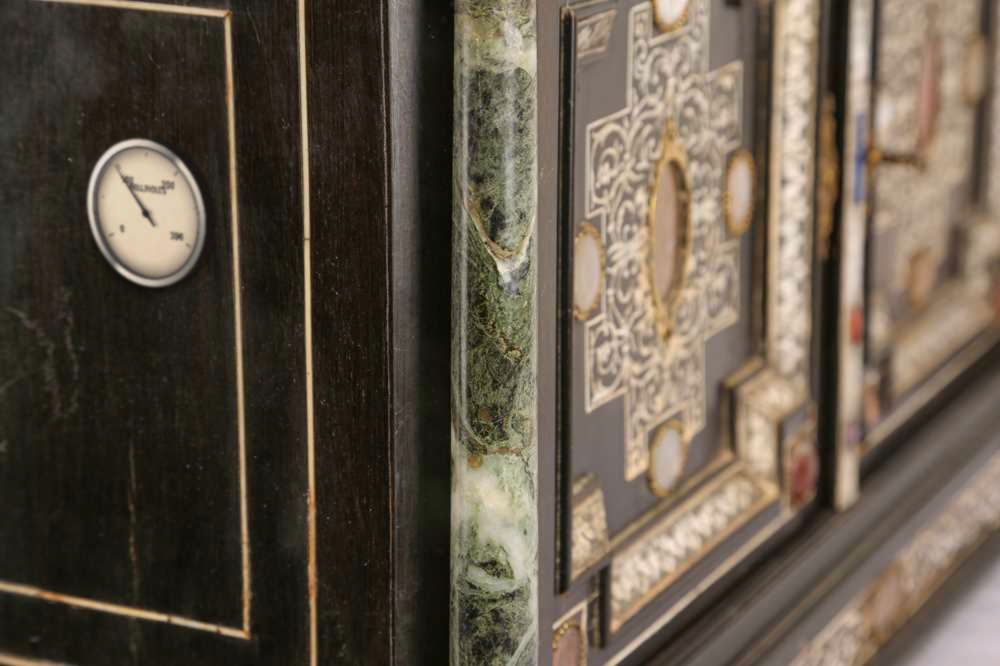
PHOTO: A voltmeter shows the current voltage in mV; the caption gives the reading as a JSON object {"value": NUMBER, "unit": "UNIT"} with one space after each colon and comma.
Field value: {"value": 100, "unit": "mV"}
